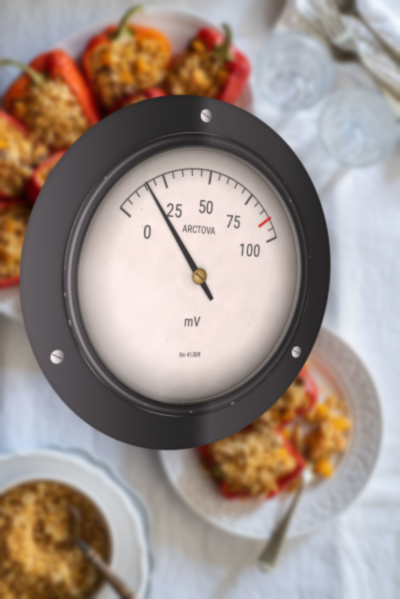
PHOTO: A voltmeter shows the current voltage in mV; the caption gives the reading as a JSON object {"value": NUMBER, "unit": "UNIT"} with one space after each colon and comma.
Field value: {"value": 15, "unit": "mV"}
